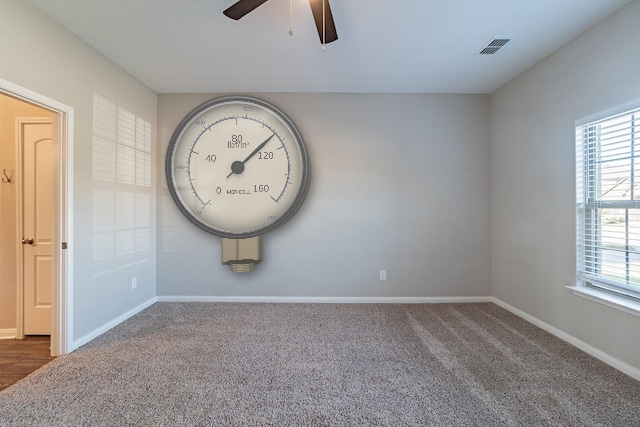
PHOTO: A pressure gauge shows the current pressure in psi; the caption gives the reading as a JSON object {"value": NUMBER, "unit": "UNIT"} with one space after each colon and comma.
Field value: {"value": 110, "unit": "psi"}
